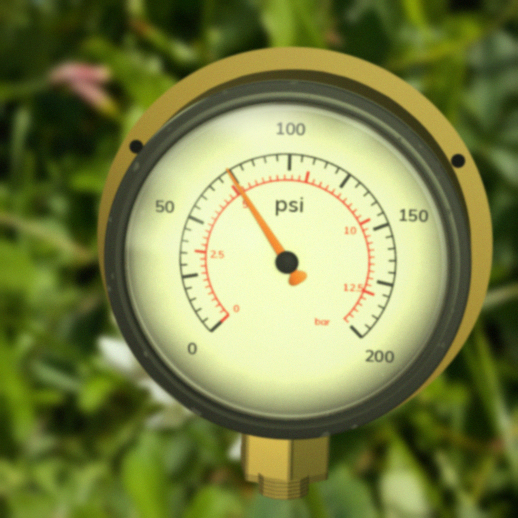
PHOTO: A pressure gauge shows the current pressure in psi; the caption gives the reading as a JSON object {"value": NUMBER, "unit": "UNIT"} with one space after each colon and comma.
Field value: {"value": 75, "unit": "psi"}
